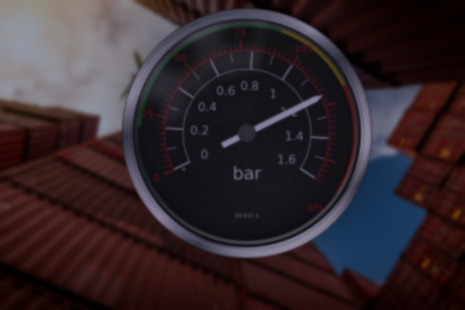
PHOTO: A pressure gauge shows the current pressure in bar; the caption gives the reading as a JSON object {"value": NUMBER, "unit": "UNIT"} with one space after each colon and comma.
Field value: {"value": 1.2, "unit": "bar"}
